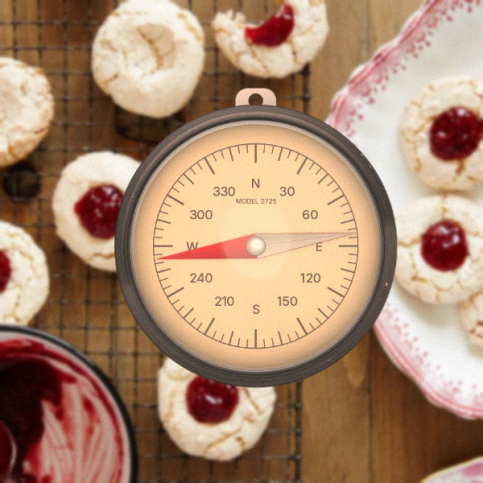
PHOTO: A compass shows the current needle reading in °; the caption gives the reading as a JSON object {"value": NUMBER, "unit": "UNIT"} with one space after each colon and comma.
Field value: {"value": 262.5, "unit": "°"}
